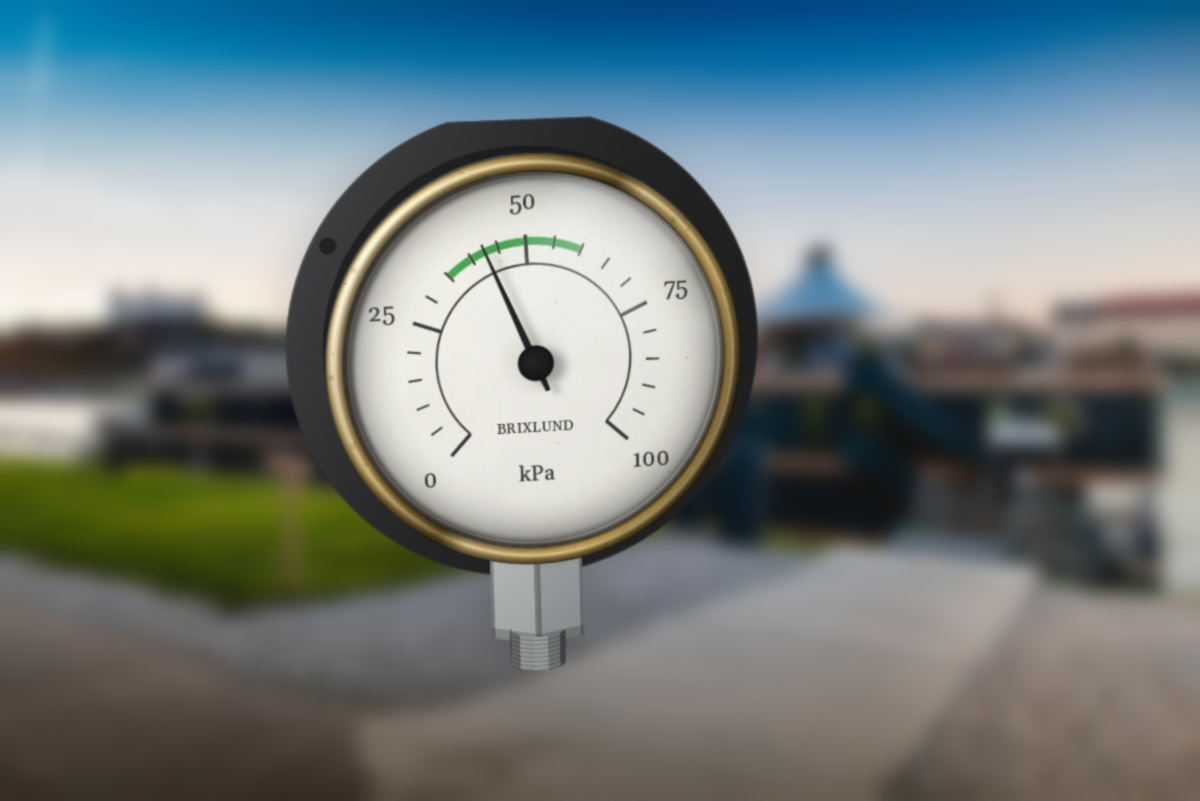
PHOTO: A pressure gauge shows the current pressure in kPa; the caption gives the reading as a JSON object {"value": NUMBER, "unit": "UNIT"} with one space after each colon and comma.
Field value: {"value": 42.5, "unit": "kPa"}
